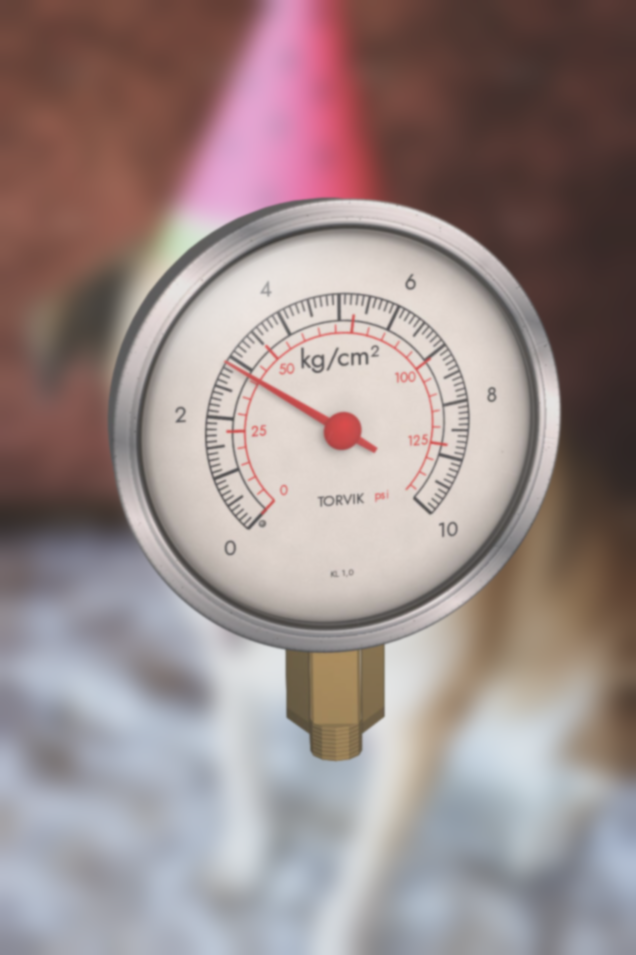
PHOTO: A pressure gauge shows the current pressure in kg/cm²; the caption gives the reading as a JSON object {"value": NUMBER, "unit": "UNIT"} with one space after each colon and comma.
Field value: {"value": 2.9, "unit": "kg/cm²"}
